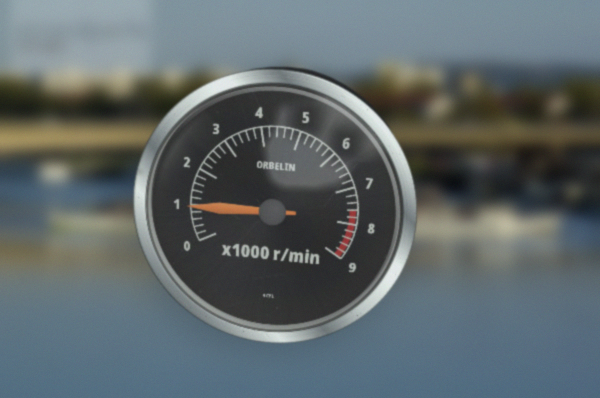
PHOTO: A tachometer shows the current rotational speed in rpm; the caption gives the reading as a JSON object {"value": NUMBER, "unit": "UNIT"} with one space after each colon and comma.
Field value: {"value": 1000, "unit": "rpm"}
